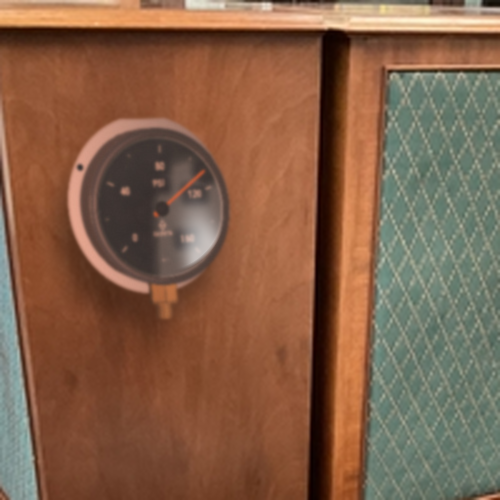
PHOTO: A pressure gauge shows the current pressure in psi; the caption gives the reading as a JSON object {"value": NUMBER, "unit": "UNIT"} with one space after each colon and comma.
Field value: {"value": 110, "unit": "psi"}
